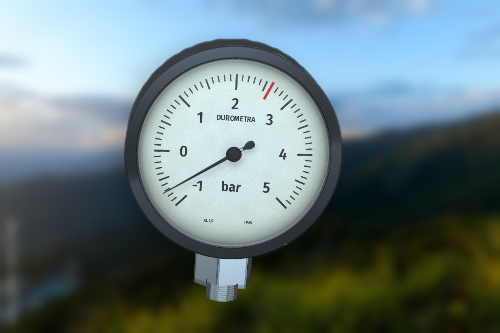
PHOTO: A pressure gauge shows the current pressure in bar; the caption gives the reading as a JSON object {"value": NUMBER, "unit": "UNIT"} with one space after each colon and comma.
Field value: {"value": -0.7, "unit": "bar"}
